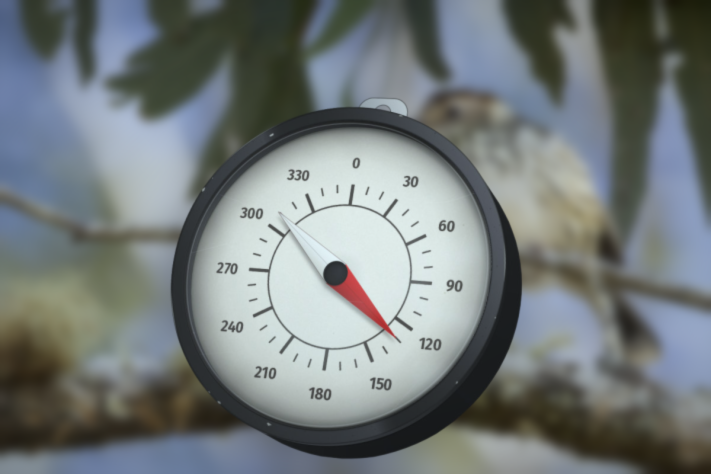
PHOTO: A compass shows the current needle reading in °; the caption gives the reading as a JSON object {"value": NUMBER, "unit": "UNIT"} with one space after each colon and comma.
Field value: {"value": 130, "unit": "°"}
